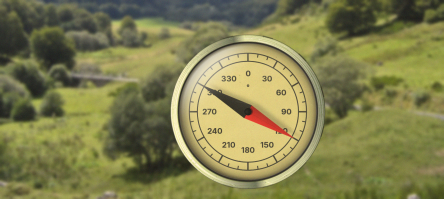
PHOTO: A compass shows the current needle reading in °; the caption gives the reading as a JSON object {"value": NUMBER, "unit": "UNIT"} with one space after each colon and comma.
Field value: {"value": 120, "unit": "°"}
